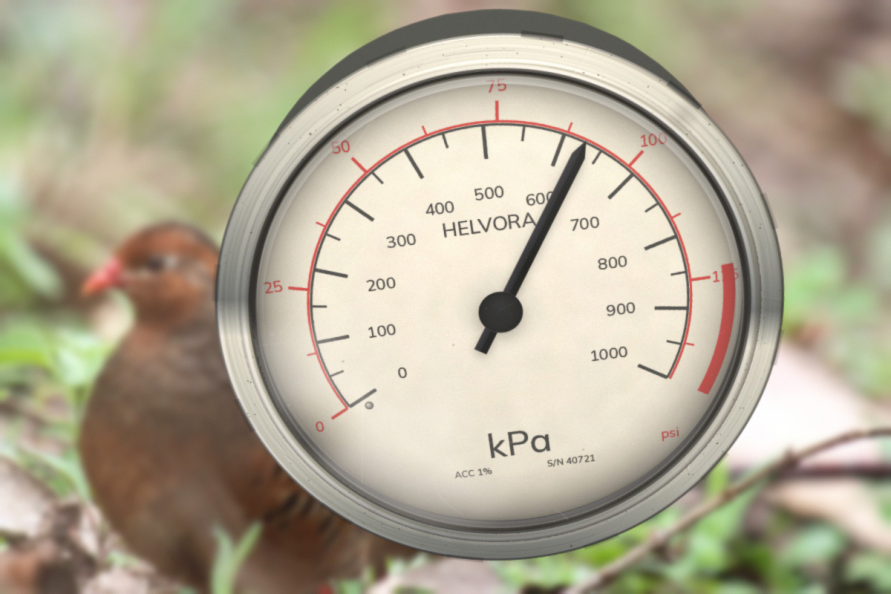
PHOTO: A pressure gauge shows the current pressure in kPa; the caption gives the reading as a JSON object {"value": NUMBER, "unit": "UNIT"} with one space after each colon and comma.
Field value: {"value": 625, "unit": "kPa"}
